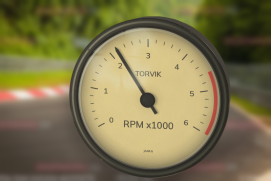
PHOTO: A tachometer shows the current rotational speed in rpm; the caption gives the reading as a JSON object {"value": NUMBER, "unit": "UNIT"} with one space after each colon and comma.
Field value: {"value": 2200, "unit": "rpm"}
